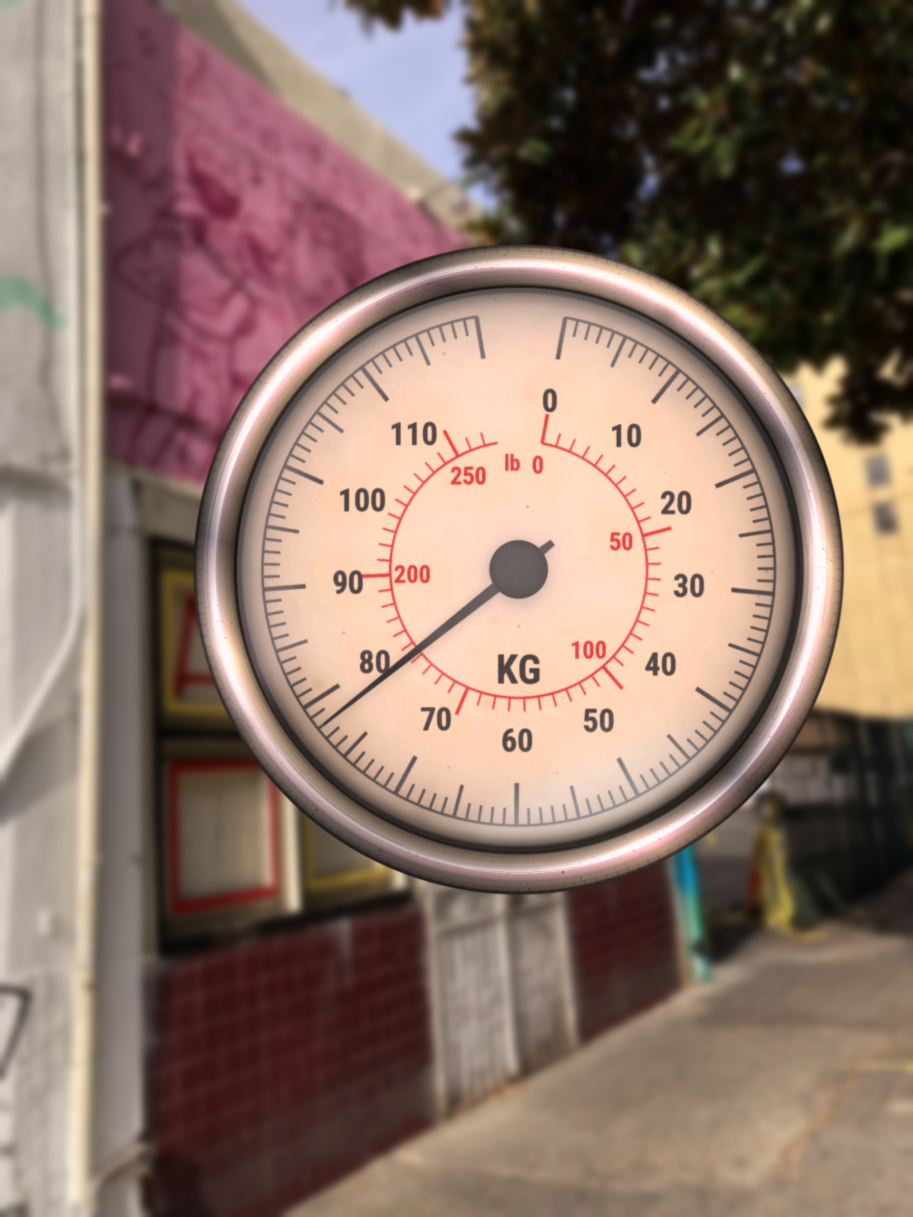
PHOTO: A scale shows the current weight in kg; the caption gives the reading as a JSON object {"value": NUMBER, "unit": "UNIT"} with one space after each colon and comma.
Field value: {"value": 78, "unit": "kg"}
